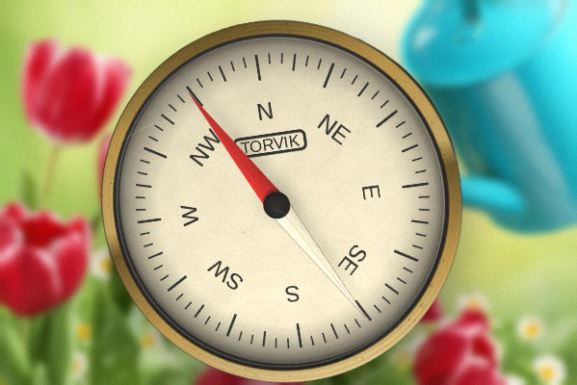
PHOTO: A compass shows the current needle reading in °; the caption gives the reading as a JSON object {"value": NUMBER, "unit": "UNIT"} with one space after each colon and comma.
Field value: {"value": 330, "unit": "°"}
